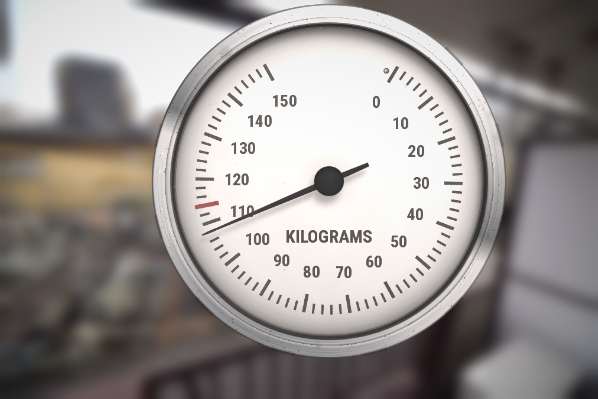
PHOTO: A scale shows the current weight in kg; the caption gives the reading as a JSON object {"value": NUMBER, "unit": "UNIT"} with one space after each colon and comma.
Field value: {"value": 108, "unit": "kg"}
